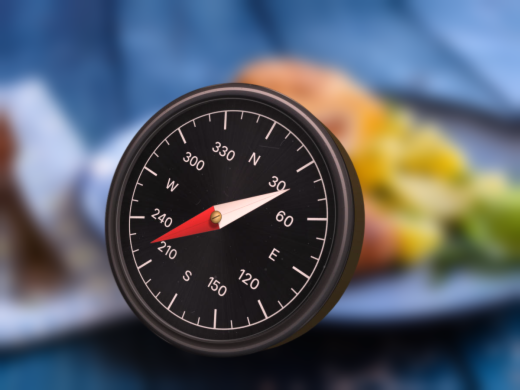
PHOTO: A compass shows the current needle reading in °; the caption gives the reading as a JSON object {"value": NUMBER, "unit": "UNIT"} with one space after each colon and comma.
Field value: {"value": 220, "unit": "°"}
